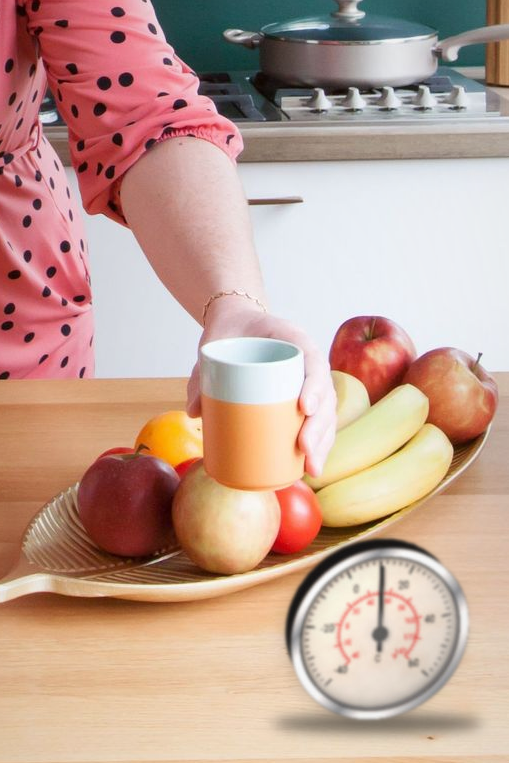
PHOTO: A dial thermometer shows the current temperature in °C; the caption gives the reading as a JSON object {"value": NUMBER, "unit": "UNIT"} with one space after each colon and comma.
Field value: {"value": 10, "unit": "°C"}
